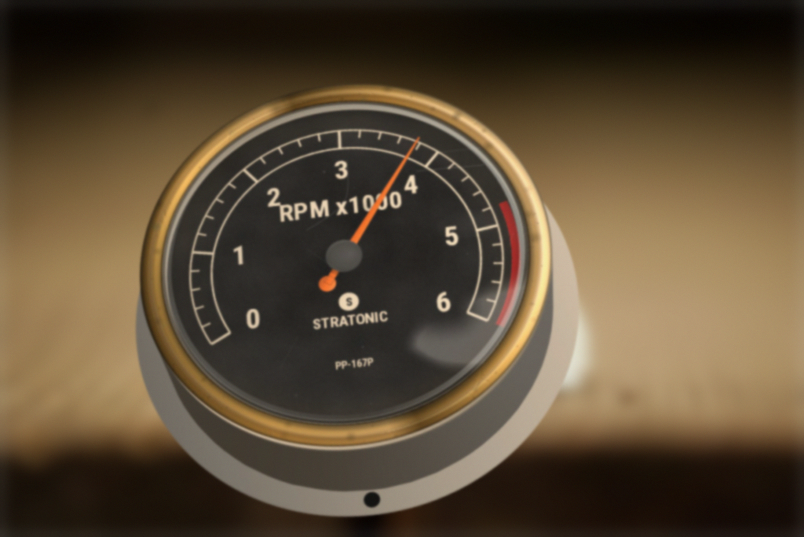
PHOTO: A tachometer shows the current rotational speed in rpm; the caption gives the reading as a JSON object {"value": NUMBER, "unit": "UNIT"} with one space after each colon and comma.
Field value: {"value": 3800, "unit": "rpm"}
